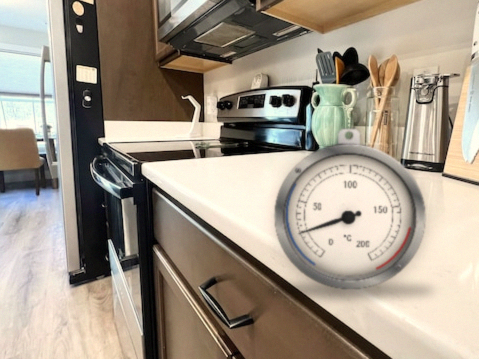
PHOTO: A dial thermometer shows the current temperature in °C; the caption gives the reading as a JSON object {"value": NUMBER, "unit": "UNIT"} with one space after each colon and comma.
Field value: {"value": 25, "unit": "°C"}
